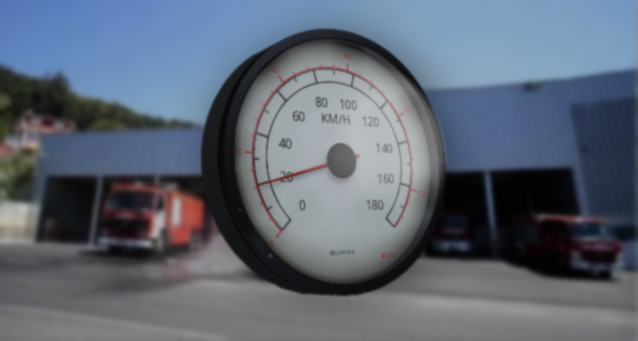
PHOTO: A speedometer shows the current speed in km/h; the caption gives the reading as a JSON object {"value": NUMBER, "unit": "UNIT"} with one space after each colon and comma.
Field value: {"value": 20, "unit": "km/h"}
